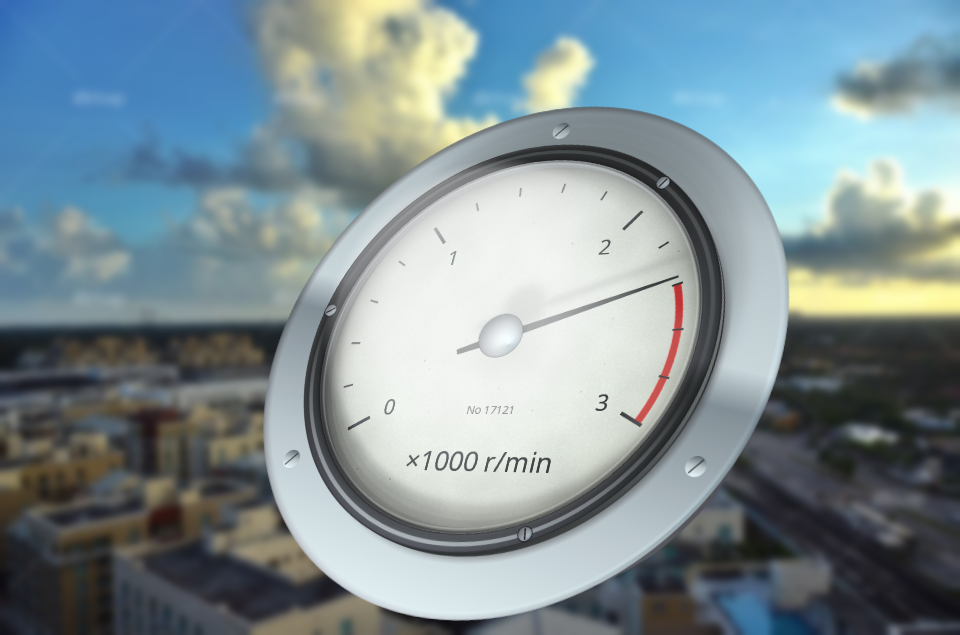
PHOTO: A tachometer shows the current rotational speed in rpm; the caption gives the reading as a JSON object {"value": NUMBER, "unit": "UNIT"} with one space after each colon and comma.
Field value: {"value": 2400, "unit": "rpm"}
